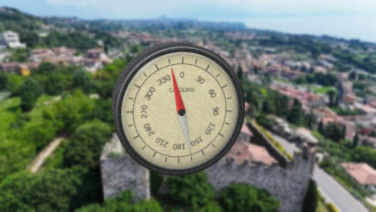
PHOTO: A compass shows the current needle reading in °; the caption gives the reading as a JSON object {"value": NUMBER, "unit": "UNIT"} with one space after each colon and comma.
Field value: {"value": 345, "unit": "°"}
